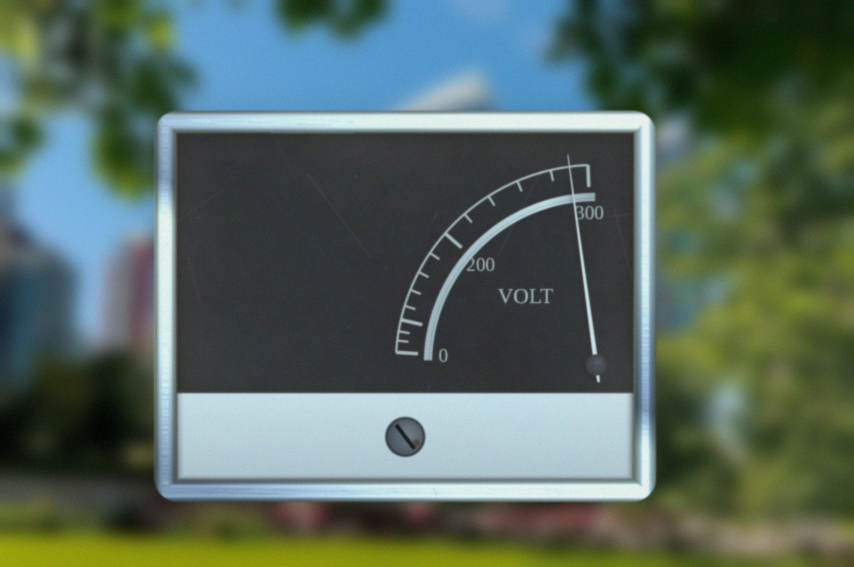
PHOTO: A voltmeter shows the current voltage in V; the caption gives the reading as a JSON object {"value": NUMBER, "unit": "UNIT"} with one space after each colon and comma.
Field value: {"value": 290, "unit": "V"}
